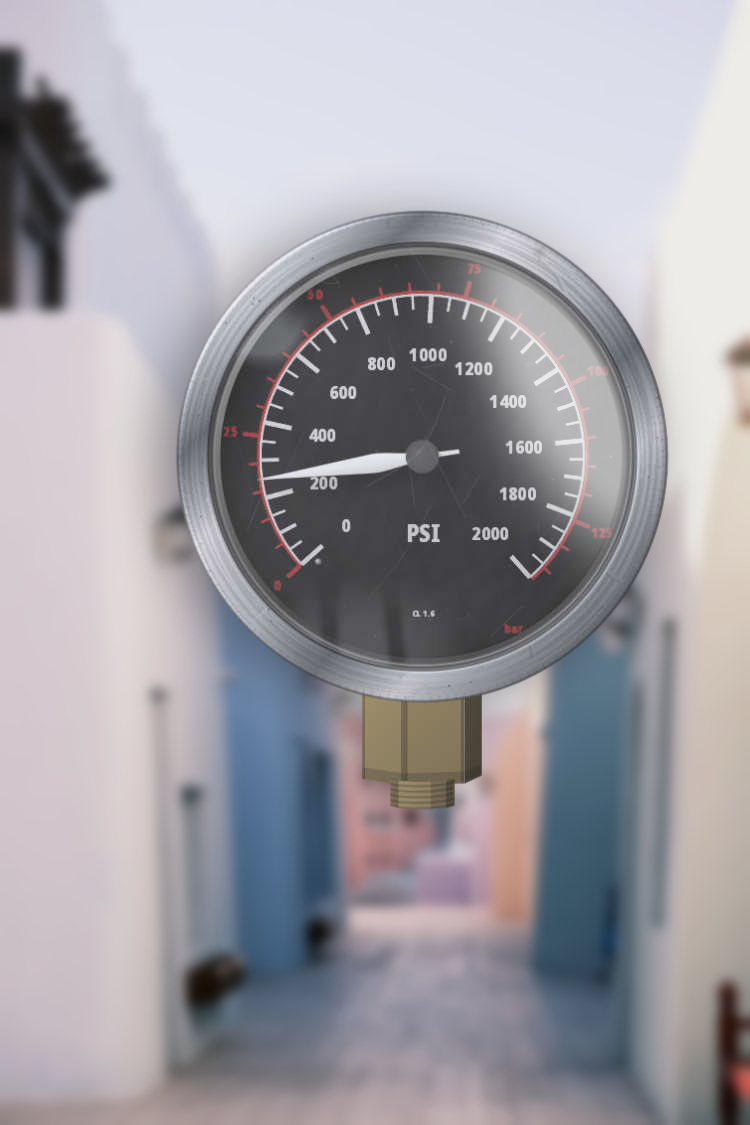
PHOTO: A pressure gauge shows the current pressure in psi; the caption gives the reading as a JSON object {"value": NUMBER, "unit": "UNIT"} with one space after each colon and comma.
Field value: {"value": 250, "unit": "psi"}
